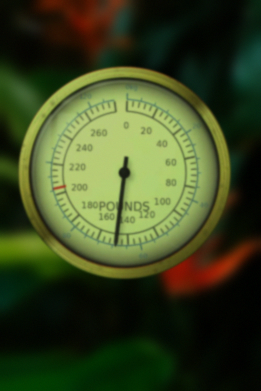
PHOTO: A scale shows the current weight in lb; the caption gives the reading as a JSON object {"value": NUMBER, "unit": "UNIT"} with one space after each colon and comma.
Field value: {"value": 148, "unit": "lb"}
